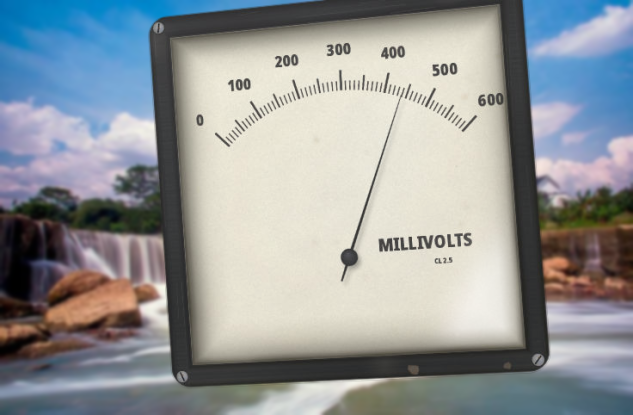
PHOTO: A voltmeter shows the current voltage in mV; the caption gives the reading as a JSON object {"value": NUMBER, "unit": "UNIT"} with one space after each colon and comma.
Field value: {"value": 440, "unit": "mV"}
